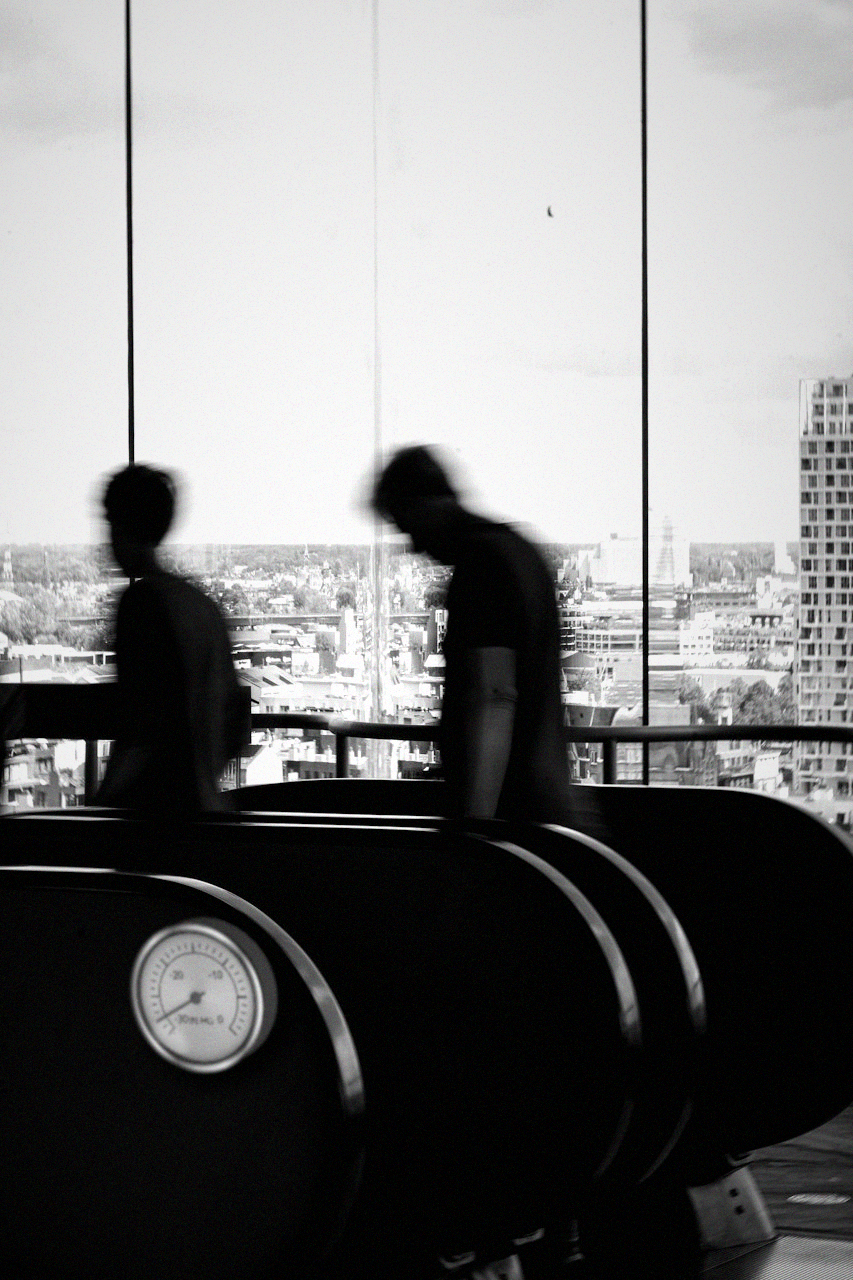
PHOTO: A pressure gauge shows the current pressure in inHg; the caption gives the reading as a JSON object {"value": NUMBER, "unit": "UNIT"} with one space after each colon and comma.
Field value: {"value": -28, "unit": "inHg"}
